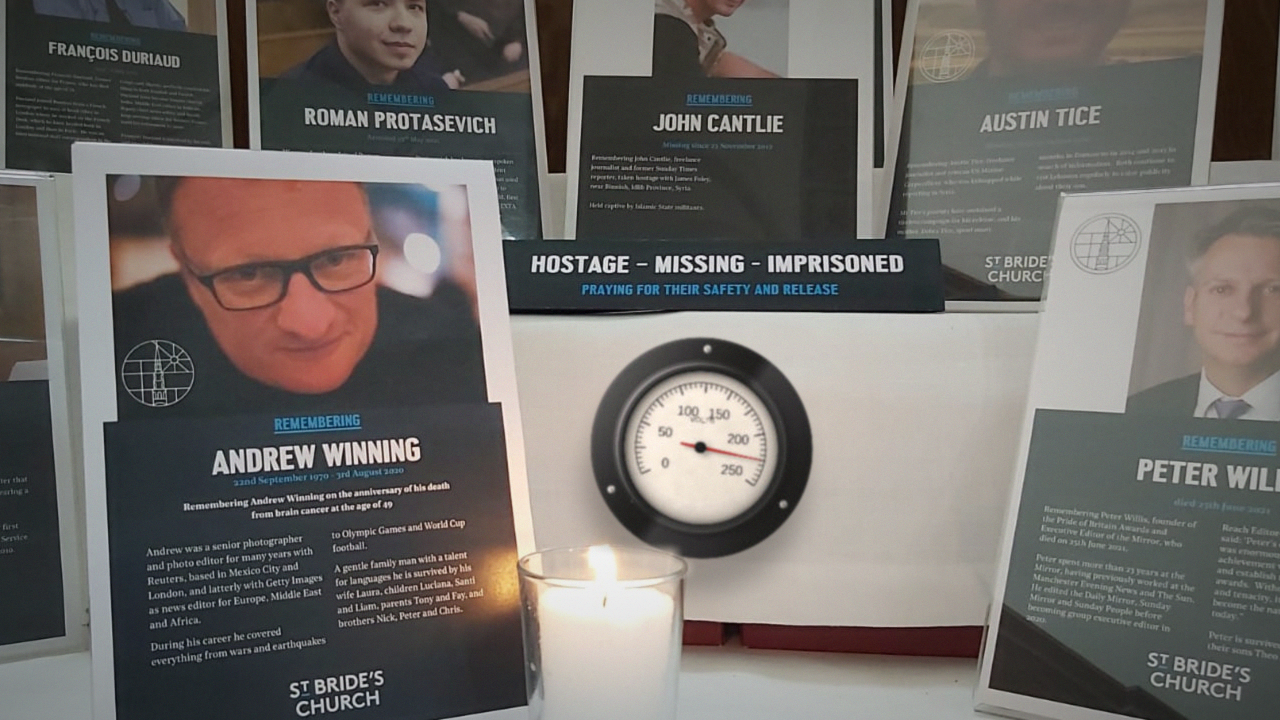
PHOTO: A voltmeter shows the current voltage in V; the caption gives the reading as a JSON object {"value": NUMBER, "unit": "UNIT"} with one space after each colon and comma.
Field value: {"value": 225, "unit": "V"}
